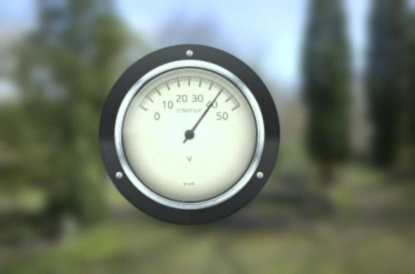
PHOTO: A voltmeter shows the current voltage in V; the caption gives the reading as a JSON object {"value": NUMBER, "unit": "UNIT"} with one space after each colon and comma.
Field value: {"value": 40, "unit": "V"}
